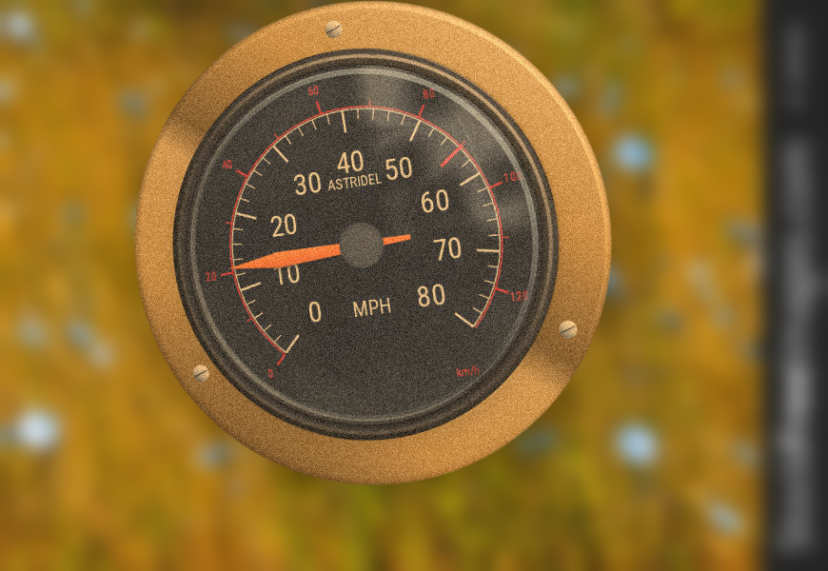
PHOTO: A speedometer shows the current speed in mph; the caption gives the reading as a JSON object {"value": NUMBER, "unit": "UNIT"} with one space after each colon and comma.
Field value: {"value": 13, "unit": "mph"}
